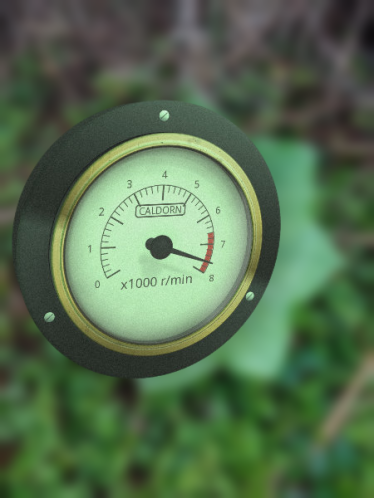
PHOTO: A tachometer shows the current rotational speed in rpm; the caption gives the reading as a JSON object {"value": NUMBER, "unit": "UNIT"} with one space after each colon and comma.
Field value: {"value": 7600, "unit": "rpm"}
